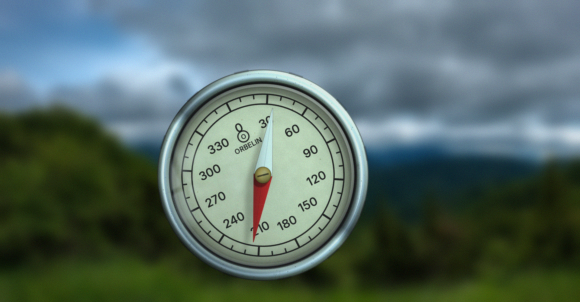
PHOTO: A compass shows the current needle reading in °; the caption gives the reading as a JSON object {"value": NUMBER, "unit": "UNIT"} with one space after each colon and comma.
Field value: {"value": 215, "unit": "°"}
